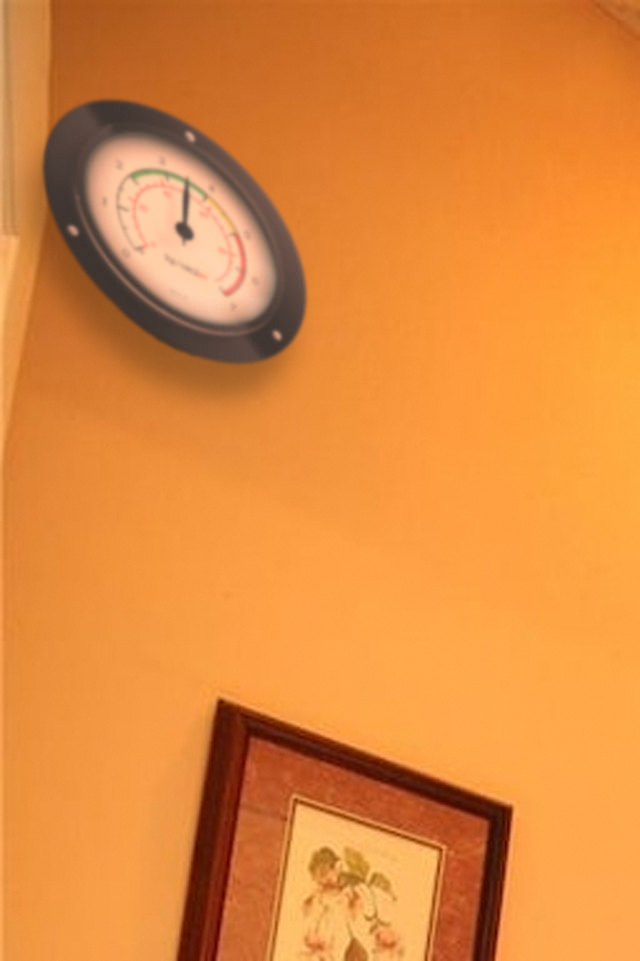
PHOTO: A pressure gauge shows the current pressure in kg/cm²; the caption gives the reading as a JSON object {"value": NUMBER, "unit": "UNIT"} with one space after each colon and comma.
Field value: {"value": 3.5, "unit": "kg/cm²"}
